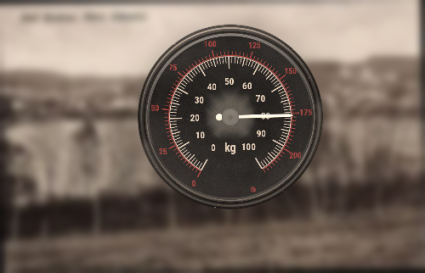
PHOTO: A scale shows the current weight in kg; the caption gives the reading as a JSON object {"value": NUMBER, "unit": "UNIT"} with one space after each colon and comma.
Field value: {"value": 80, "unit": "kg"}
